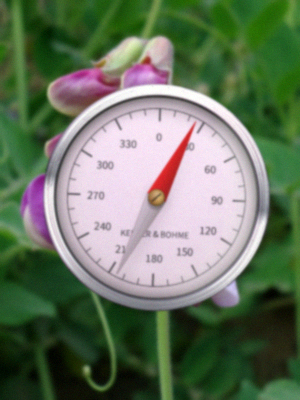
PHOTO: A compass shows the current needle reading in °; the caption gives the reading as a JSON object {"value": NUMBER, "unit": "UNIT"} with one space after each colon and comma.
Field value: {"value": 25, "unit": "°"}
